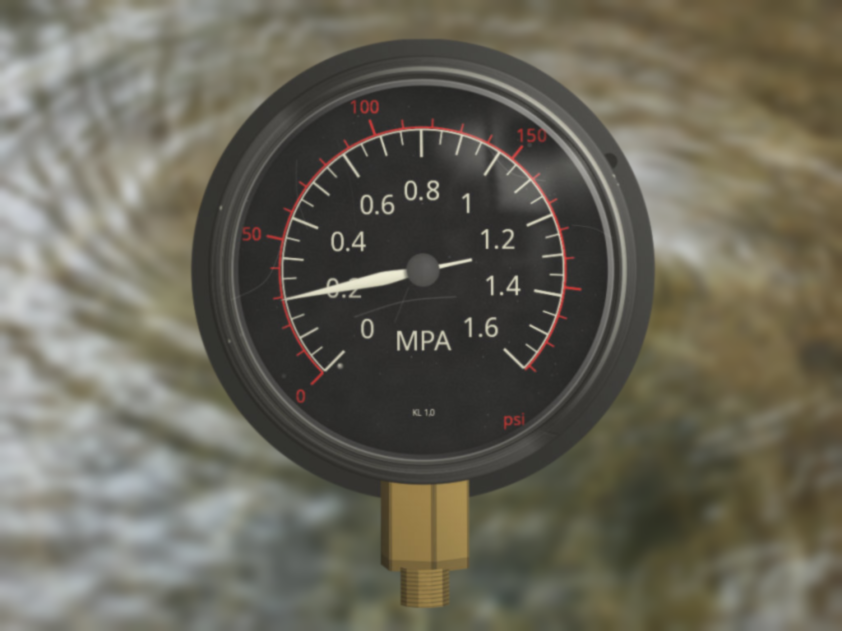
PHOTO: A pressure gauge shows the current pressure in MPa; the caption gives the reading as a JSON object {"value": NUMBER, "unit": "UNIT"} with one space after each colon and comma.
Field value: {"value": 0.2, "unit": "MPa"}
